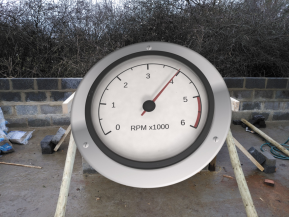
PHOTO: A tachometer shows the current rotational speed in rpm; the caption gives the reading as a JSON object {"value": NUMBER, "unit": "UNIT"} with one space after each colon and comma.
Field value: {"value": 4000, "unit": "rpm"}
